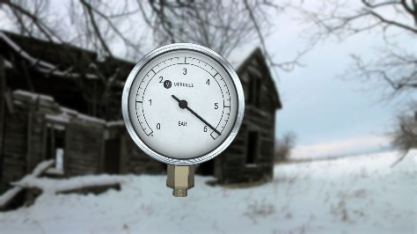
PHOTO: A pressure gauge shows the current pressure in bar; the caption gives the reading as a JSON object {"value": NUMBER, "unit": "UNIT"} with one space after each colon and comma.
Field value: {"value": 5.8, "unit": "bar"}
